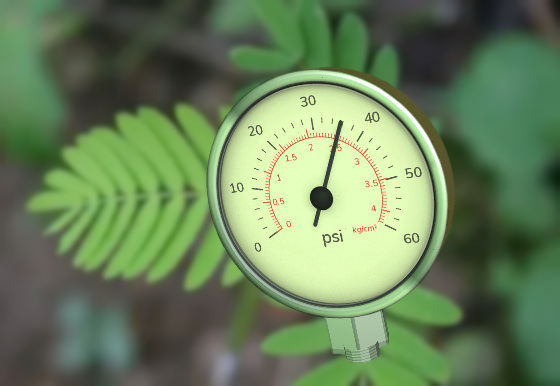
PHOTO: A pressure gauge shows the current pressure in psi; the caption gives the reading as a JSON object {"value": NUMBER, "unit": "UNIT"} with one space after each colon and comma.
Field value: {"value": 36, "unit": "psi"}
